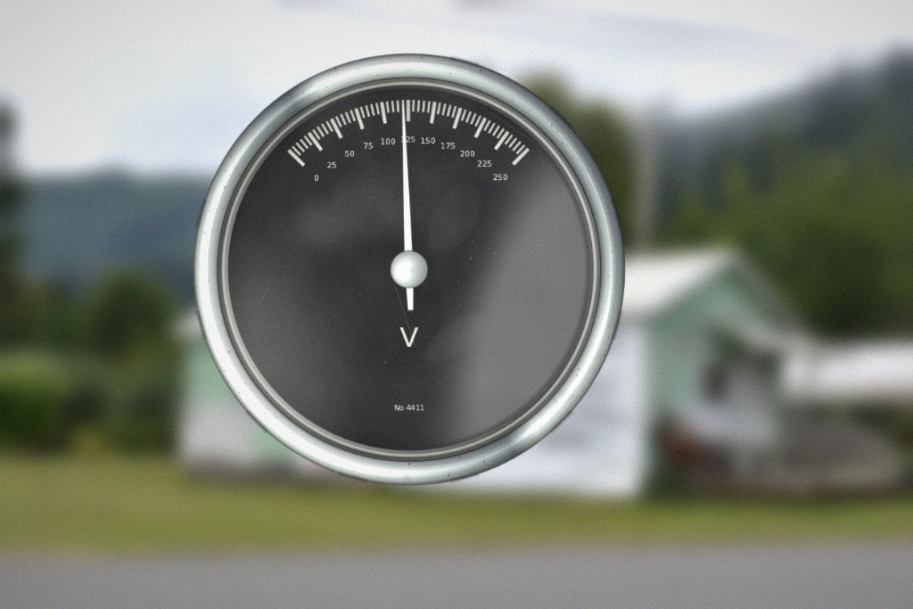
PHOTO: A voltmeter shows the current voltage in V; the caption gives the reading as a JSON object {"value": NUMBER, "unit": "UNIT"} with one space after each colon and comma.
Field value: {"value": 120, "unit": "V"}
